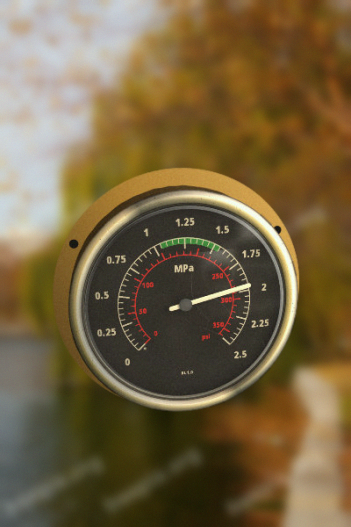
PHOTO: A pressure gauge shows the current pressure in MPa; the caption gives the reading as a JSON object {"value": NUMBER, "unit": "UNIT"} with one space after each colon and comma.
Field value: {"value": 1.95, "unit": "MPa"}
